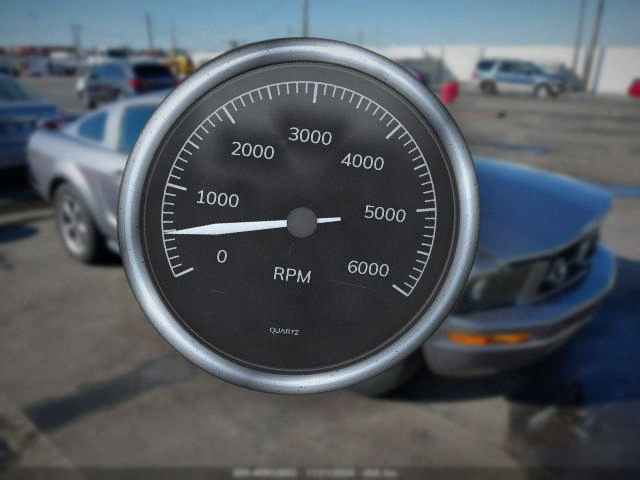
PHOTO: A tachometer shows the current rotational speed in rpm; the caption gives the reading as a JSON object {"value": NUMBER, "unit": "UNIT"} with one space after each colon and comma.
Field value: {"value": 500, "unit": "rpm"}
